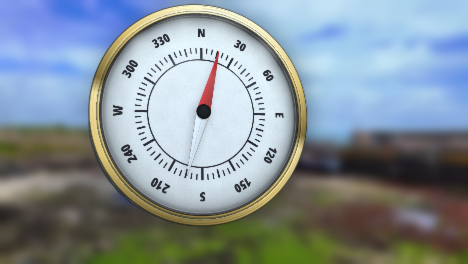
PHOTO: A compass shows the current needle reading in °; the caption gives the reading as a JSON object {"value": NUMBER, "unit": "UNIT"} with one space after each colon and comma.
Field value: {"value": 15, "unit": "°"}
